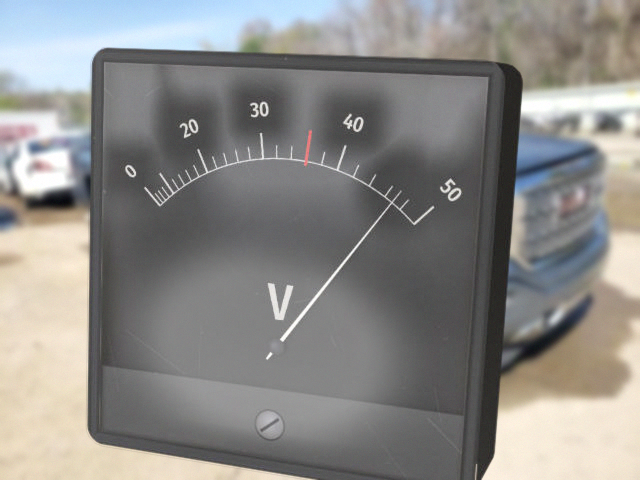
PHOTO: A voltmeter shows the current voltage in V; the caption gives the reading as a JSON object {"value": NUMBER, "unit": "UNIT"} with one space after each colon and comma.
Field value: {"value": 47, "unit": "V"}
